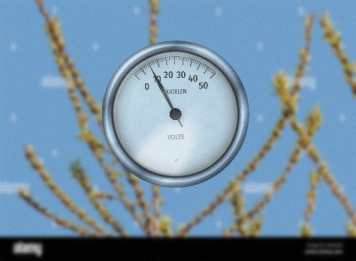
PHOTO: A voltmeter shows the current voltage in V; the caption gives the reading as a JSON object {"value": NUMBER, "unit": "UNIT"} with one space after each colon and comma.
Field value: {"value": 10, "unit": "V"}
